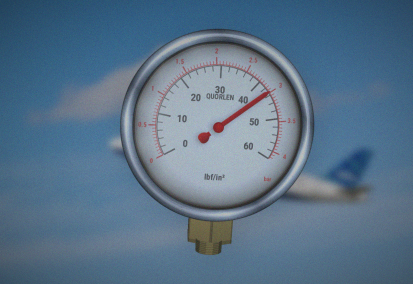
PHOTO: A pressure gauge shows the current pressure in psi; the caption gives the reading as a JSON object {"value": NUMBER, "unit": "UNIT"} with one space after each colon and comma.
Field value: {"value": 43, "unit": "psi"}
